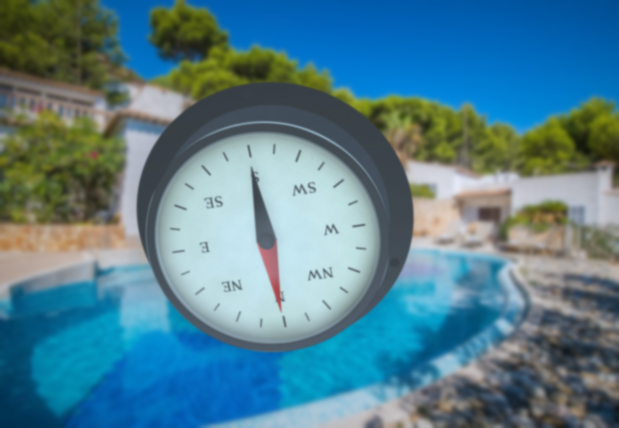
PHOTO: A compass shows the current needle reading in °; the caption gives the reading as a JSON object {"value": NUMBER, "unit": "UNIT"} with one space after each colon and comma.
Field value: {"value": 0, "unit": "°"}
